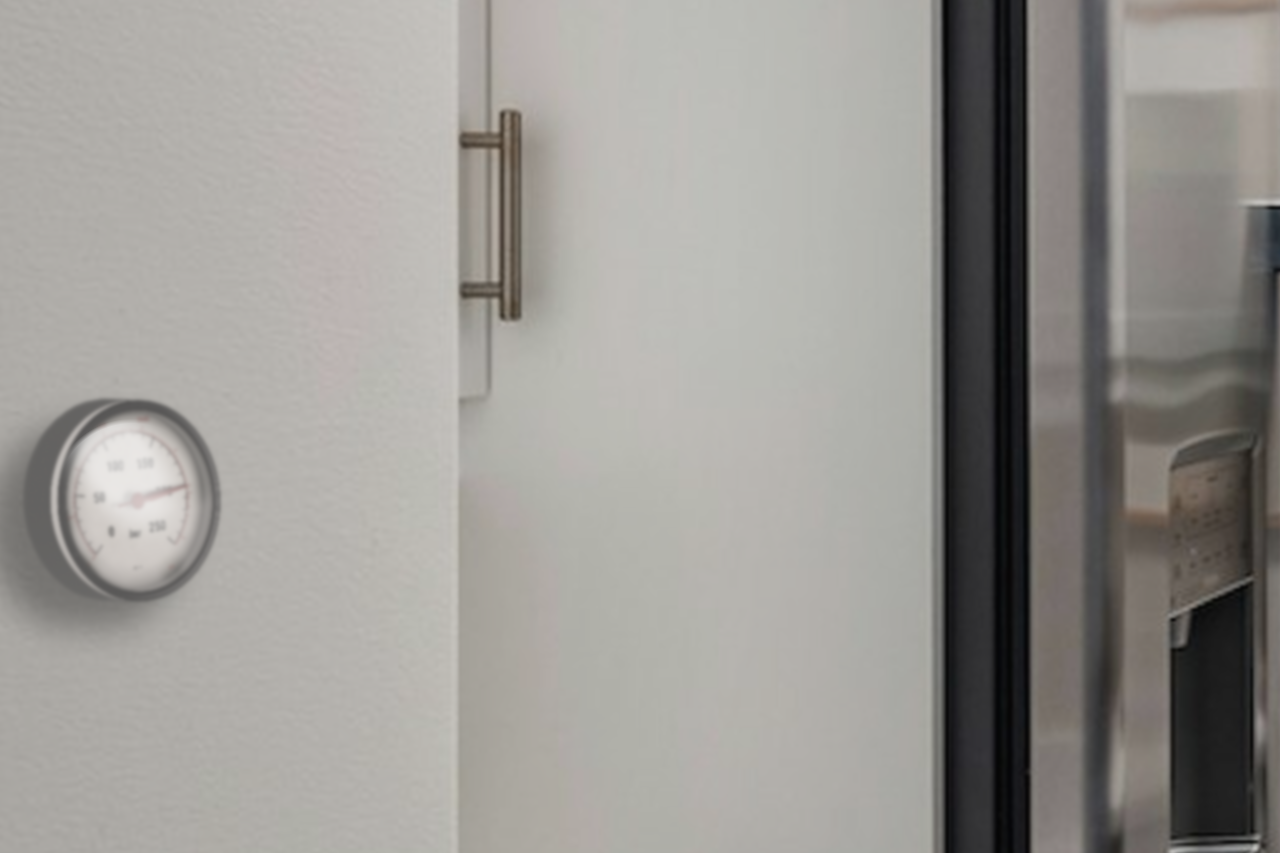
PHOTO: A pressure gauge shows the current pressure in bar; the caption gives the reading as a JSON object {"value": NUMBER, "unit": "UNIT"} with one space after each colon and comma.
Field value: {"value": 200, "unit": "bar"}
